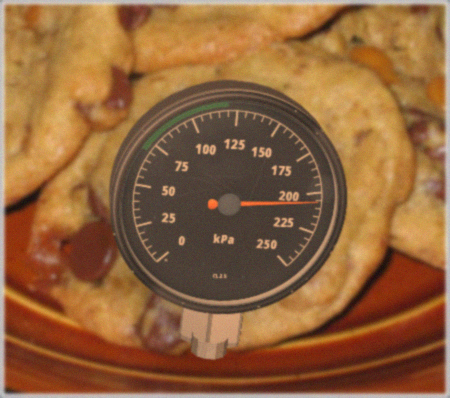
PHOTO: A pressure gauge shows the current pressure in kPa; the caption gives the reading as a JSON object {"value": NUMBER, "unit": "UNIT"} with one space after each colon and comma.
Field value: {"value": 205, "unit": "kPa"}
